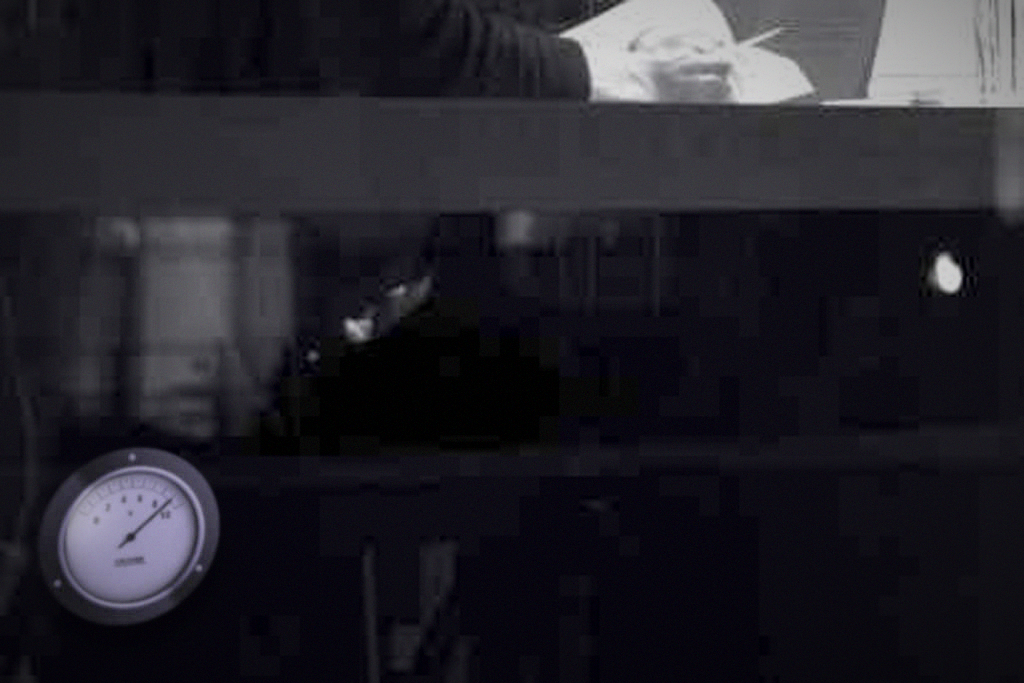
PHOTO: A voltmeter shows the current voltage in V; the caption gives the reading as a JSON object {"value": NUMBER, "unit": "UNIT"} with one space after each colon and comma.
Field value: {"value": 9, "unit": "V"}
